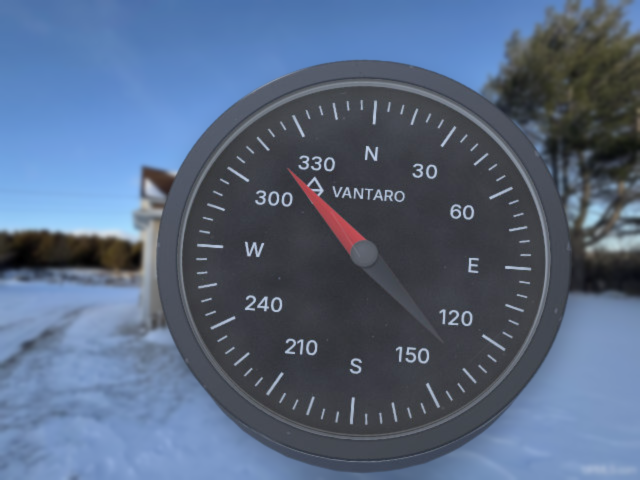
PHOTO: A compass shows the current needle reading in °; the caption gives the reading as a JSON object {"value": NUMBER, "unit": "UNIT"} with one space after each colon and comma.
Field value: {"value": 315, "unit": "°"}
